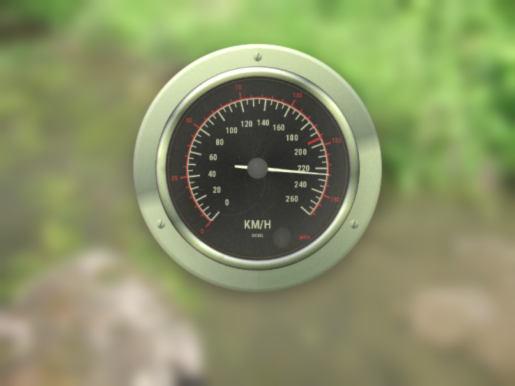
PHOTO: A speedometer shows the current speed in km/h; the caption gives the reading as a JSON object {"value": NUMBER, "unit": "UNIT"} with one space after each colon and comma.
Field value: {"value": 225, "unit": "km/h"}
